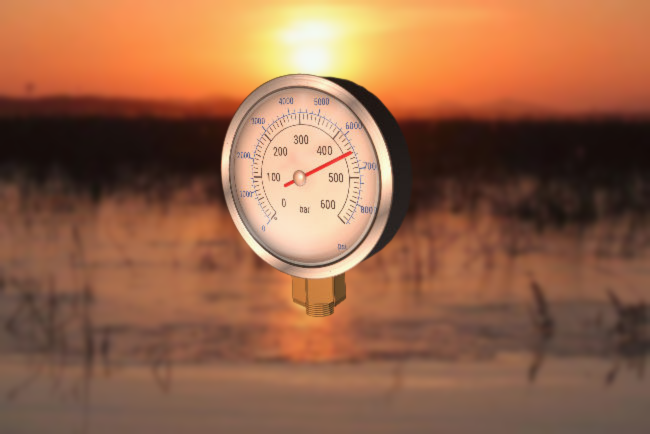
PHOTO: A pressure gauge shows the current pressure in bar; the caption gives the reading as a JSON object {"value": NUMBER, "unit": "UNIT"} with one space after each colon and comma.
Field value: {"value": 450, "unit": "bar"}
